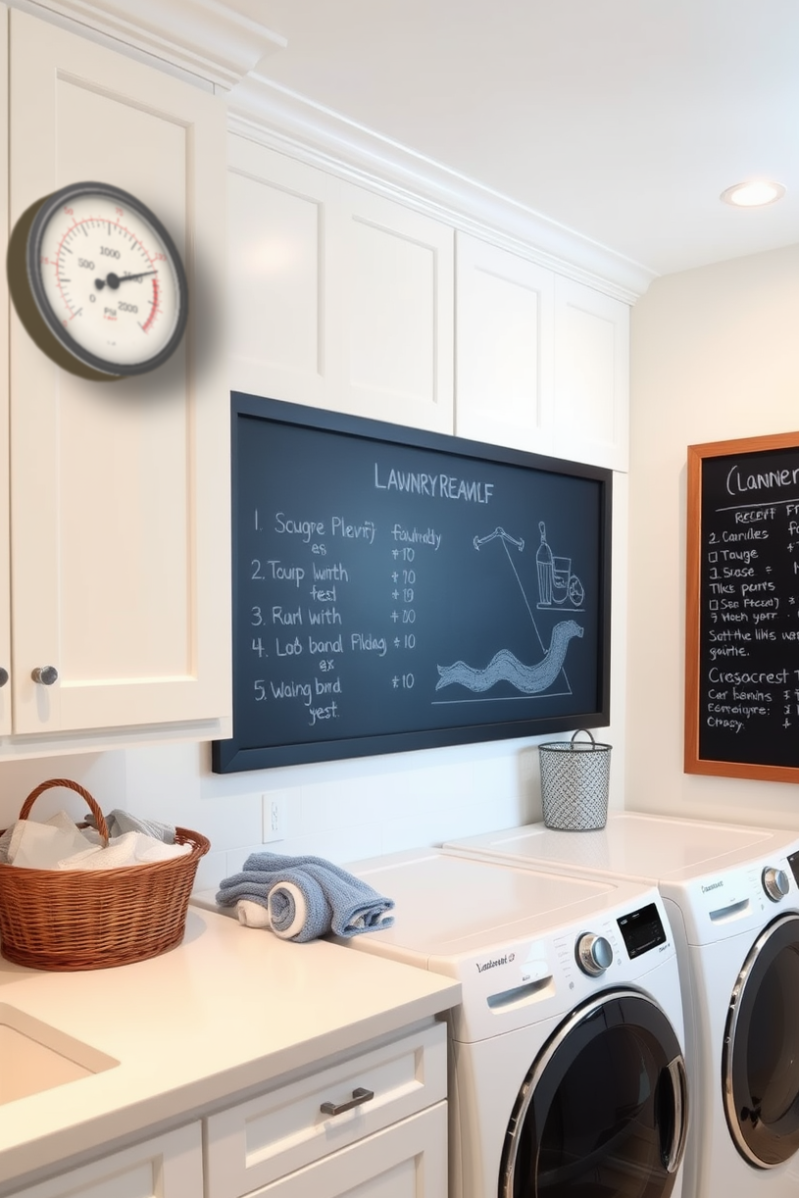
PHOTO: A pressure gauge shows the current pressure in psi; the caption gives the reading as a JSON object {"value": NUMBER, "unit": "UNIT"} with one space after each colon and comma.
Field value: {"value": 1500, "unit": "psi"}
